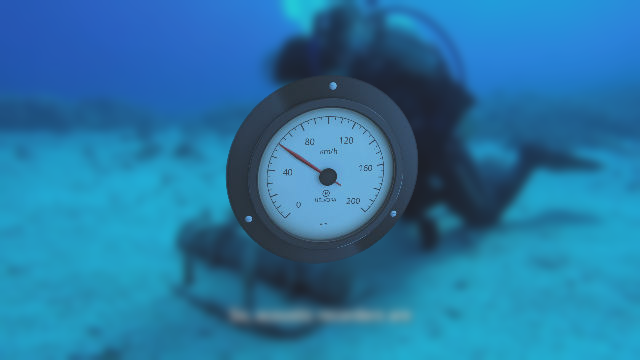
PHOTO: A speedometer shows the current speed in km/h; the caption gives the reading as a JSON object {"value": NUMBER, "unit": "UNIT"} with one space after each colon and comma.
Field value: {"value": 60, "unit": "km/h"}
